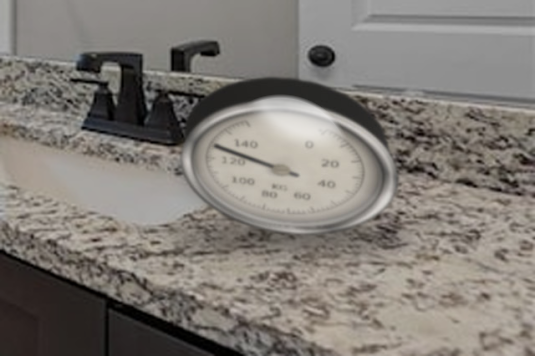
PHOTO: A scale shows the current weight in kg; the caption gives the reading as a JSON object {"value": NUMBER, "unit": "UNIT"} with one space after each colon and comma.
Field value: {"value": 130, "unit": "kg"}
